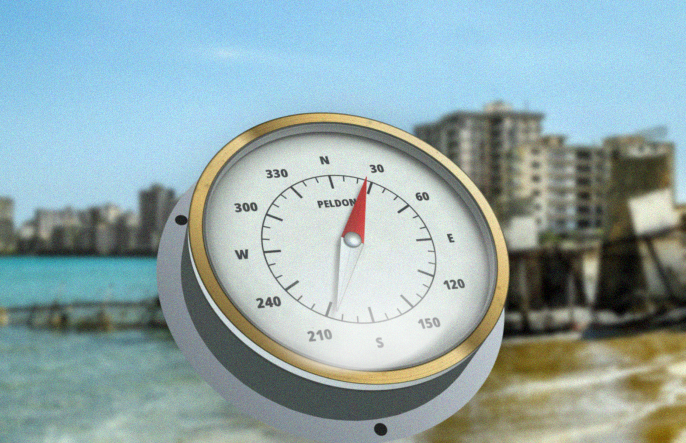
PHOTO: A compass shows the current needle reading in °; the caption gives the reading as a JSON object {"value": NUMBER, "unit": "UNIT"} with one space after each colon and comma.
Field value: {"value": 25, "unit": "°"}
